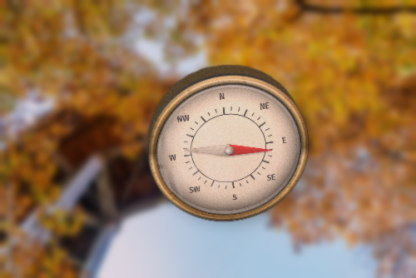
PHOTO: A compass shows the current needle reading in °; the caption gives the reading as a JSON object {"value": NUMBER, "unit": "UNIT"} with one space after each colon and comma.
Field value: {"value": 100, "unit": "°"}
